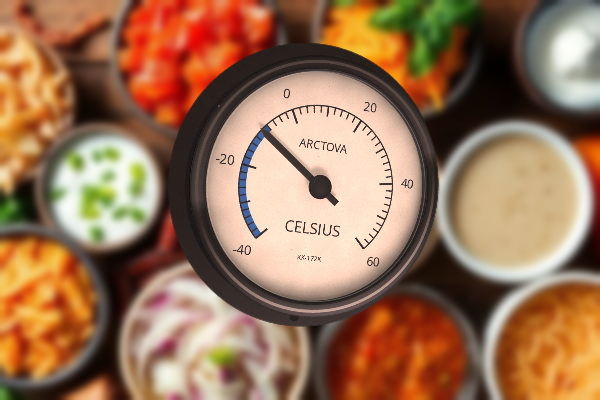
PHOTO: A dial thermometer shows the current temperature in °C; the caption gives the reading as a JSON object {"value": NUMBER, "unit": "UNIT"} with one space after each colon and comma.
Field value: {"value": -10, "unit": "°C"}
